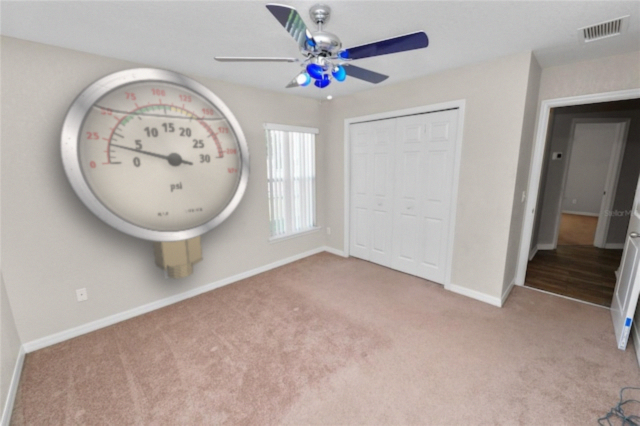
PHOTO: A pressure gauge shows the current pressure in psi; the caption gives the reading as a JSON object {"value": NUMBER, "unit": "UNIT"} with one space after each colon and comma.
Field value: {"value": 3, "unit": "psi"}
